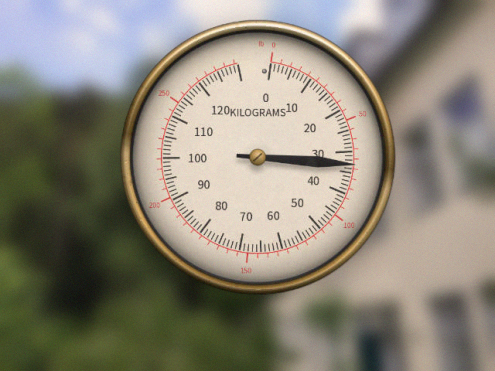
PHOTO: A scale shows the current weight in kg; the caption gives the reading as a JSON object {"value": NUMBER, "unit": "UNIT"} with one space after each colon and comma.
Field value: {"value": 33, "unit": "kg"}
